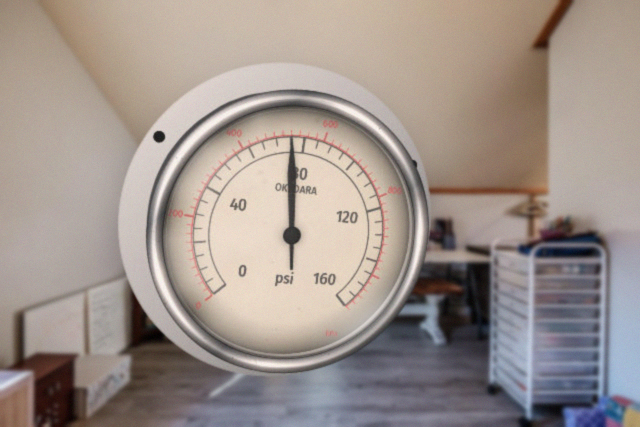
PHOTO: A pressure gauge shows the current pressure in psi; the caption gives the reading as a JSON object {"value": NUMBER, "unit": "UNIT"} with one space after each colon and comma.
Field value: {"value": 75, "unit": "psi"}
